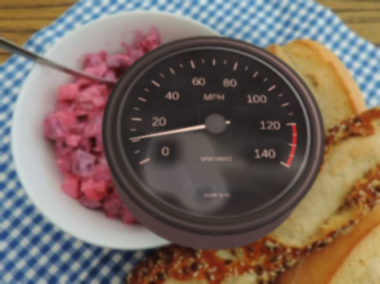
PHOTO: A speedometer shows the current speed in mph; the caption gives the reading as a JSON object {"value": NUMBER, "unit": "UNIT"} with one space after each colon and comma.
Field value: {"value": 10, "unit": "mph"}
